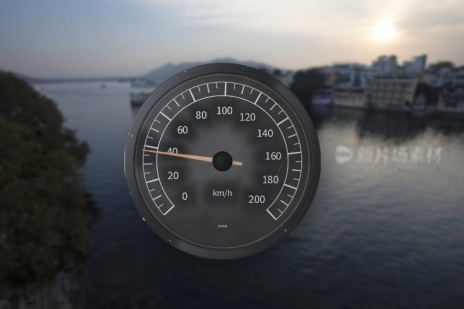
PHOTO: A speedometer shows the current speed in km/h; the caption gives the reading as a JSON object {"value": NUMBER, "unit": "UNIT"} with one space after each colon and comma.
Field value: {"value": 37.5, "unit": "km/h"}
